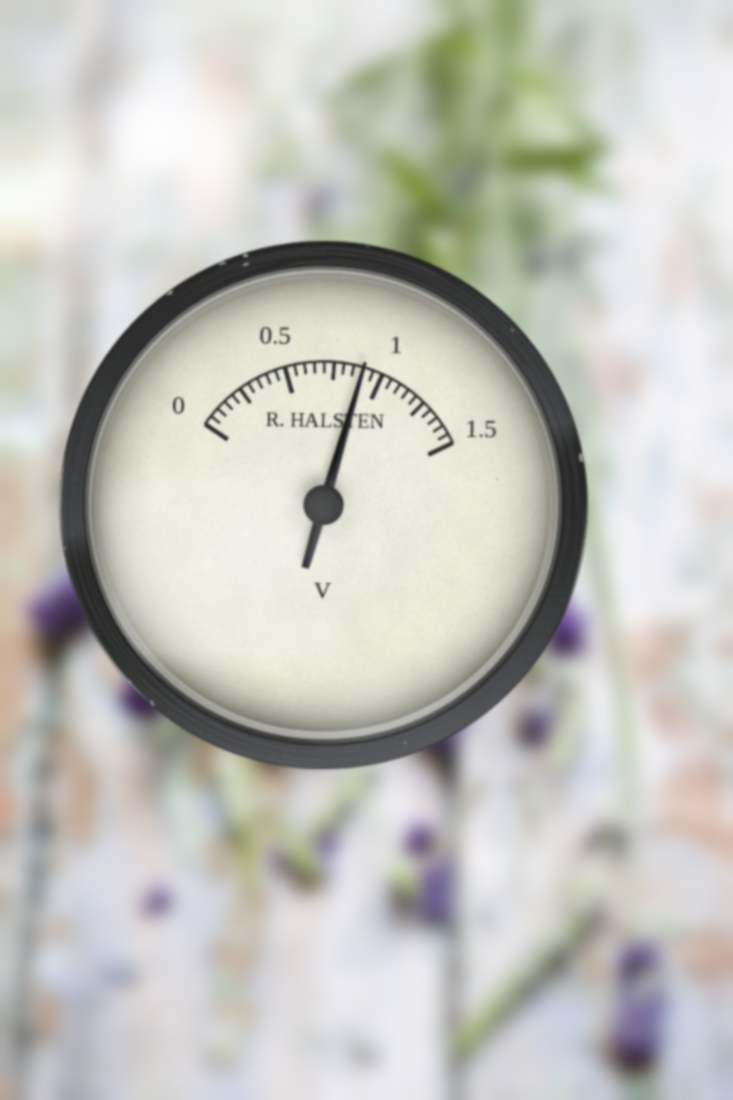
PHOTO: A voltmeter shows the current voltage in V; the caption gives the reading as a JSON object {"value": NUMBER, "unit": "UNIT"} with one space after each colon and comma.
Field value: {"value": 0.9, "unit": "V"}
